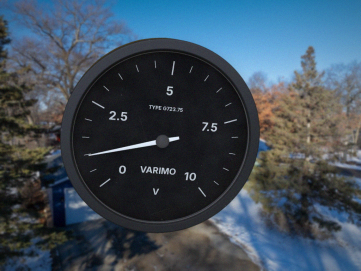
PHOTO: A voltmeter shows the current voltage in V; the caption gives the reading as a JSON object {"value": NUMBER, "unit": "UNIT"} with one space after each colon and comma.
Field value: {"value": 1, "unit": "V"}
